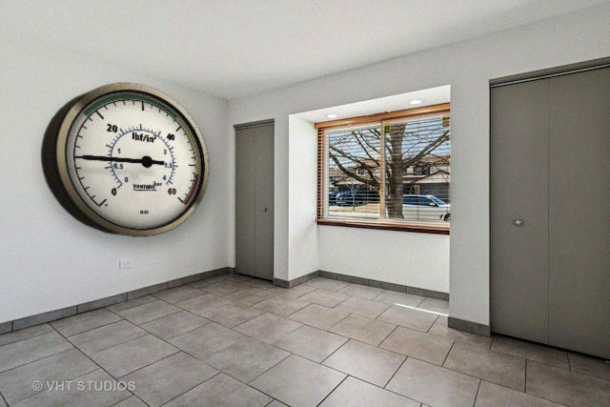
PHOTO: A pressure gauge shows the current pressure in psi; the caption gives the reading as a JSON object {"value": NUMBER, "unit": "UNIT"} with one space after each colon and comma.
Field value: {"value": 10, "unit": "psi"}
